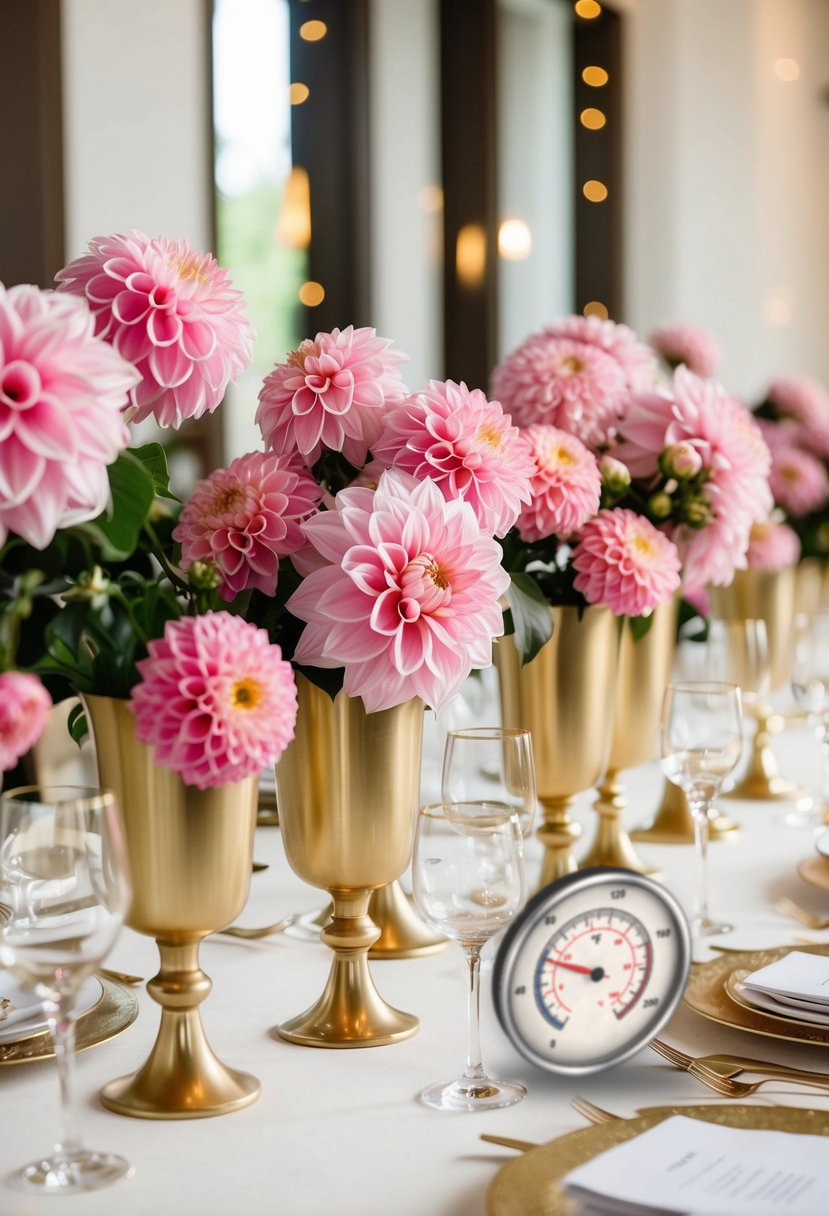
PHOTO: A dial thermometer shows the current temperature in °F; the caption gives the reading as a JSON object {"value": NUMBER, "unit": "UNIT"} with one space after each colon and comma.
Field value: {"value": 60, "unit": "°F"}
